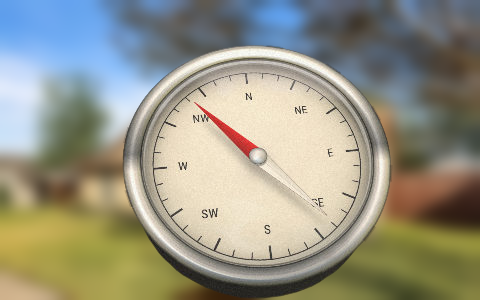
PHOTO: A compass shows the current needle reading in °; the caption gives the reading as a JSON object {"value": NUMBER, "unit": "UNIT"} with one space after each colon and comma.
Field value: {"value": 320, "unit": "°"}
